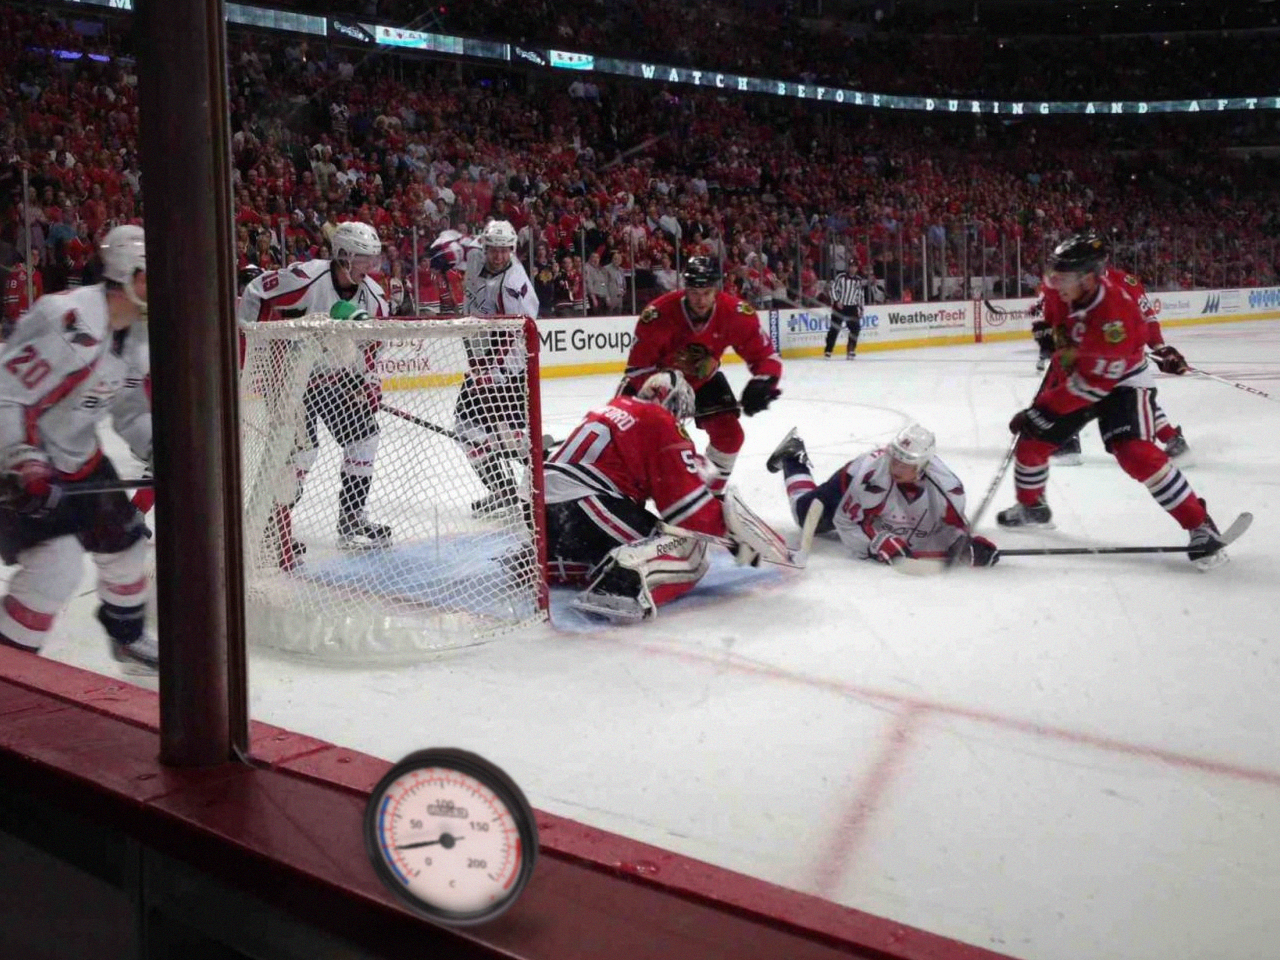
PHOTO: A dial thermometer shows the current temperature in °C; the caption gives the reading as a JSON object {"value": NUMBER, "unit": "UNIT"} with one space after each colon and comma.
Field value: {"value": 25, "unit": "°C"}
